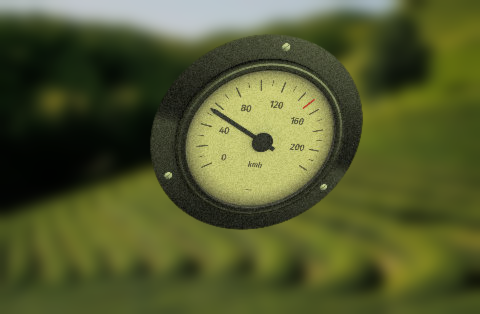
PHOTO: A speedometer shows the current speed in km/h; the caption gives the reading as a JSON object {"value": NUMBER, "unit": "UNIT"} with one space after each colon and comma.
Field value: {"value": 55, "unit": "km/h"}
